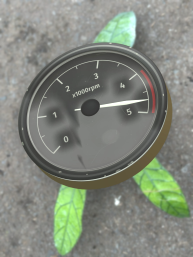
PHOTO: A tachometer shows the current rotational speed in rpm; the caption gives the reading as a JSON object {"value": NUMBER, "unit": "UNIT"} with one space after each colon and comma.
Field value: {"value": 4750, "unit": "rpm"}
